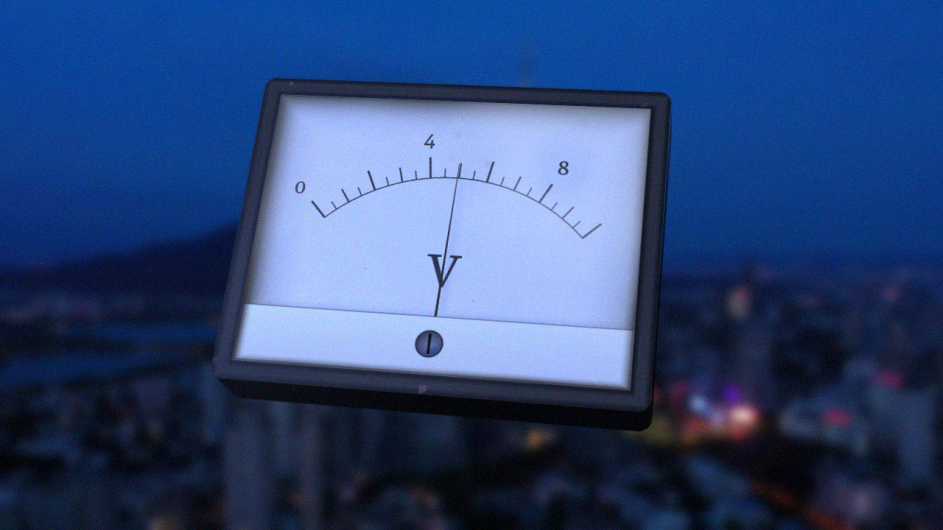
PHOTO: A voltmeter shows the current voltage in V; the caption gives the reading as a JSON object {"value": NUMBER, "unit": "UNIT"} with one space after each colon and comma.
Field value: {"value": 5, "unit": "V"}
